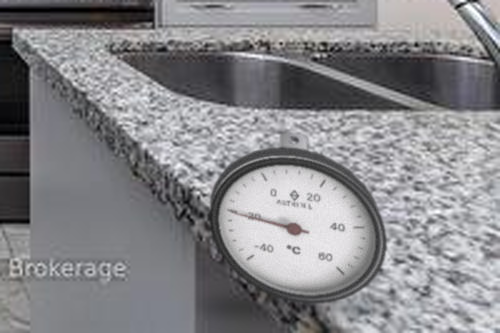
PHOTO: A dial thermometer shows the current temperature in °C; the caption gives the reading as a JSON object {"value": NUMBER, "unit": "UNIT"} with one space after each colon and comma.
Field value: {"value": -20, "unit": "°C"}
